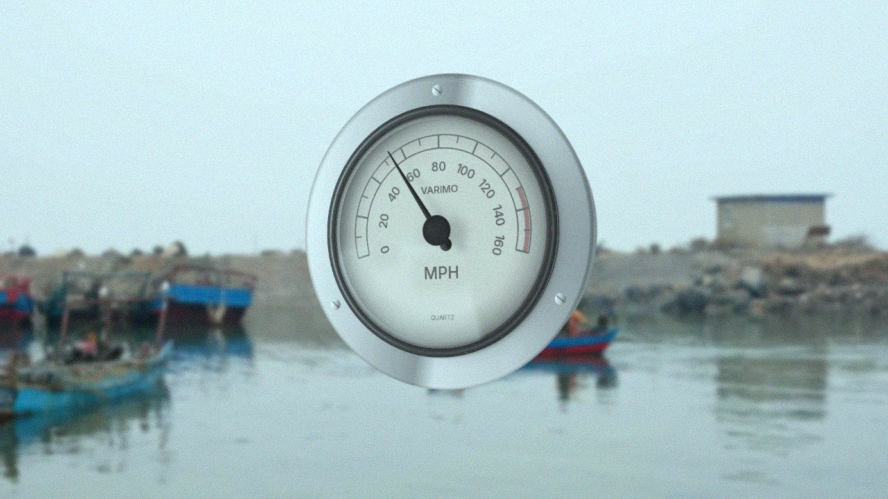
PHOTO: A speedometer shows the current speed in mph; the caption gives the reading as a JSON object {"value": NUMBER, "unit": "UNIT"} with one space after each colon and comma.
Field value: {"value": 55, "unit": "mph"}
